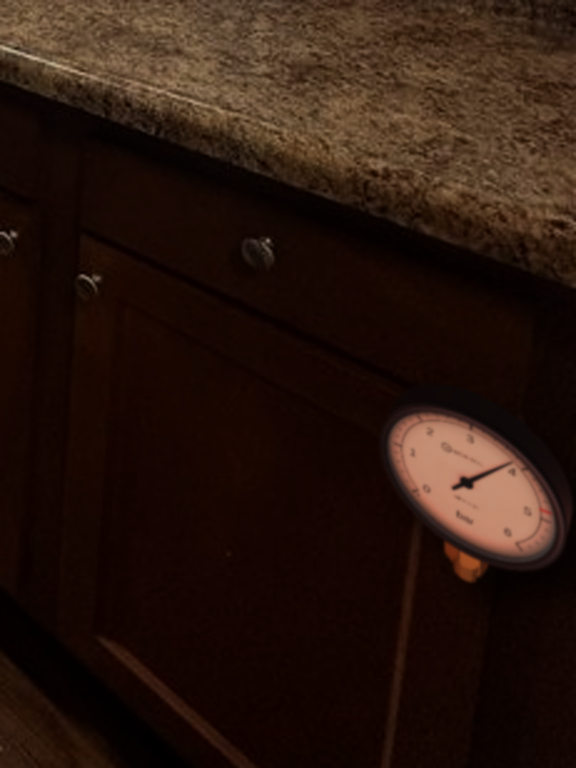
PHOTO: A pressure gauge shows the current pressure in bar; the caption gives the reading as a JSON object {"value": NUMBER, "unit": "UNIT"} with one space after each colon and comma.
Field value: {"value": 3.8, "unit": "bar"}
